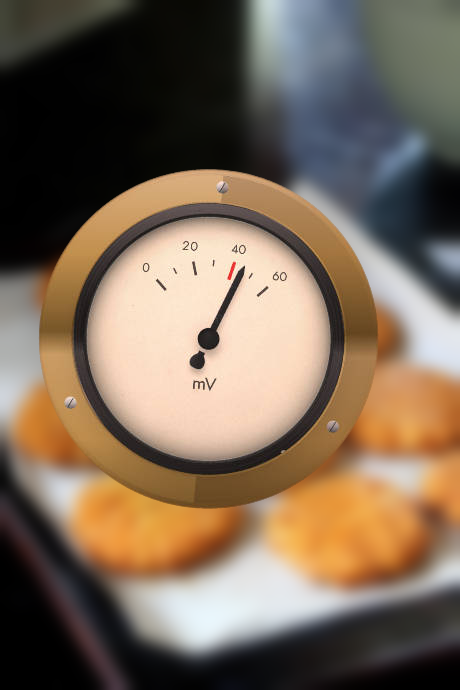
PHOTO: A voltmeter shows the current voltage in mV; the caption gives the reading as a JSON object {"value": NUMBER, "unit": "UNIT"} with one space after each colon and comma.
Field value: {"value": 45, "unit": "mV"}
